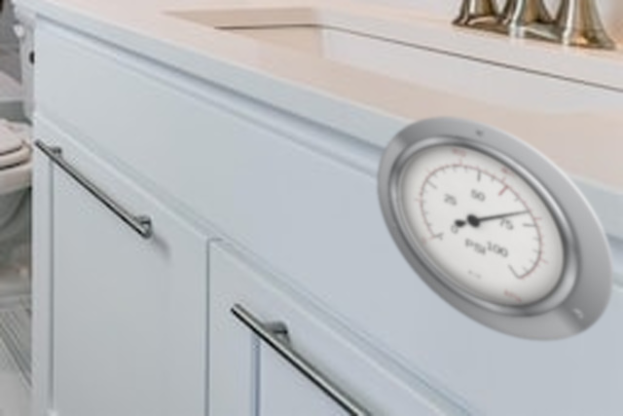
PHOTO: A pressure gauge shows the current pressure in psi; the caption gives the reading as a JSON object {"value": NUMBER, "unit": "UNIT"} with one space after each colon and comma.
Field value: {"value": 70, "unit": "psi"}
